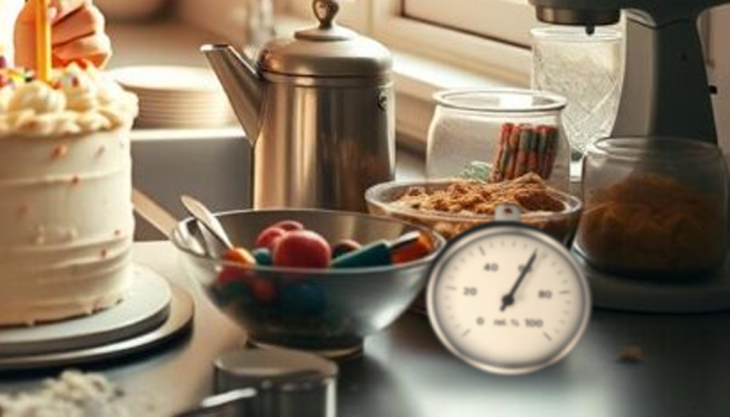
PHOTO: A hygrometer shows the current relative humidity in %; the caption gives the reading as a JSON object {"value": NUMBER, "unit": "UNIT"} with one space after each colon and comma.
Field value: {"value": 60, "unit": "%"}
